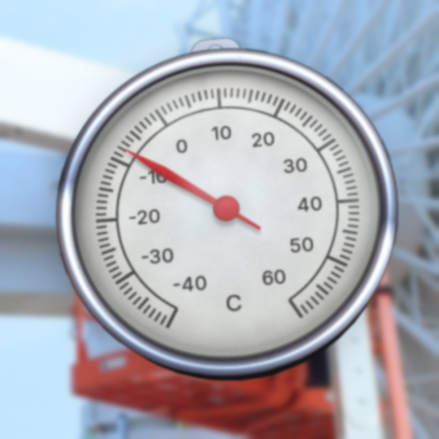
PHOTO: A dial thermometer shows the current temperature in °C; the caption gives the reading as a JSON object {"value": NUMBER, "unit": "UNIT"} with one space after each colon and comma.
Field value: {"value": -8, "unit": "°C"}
